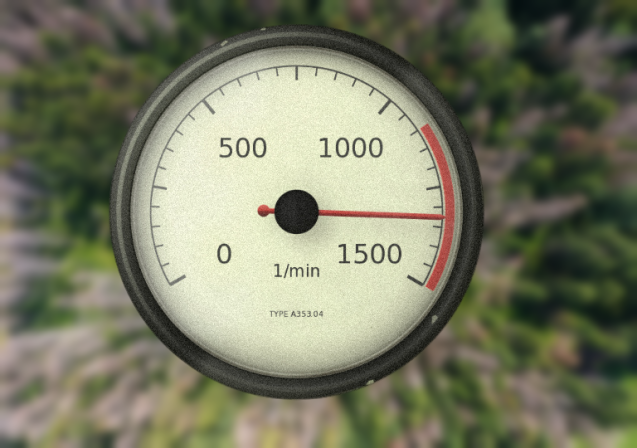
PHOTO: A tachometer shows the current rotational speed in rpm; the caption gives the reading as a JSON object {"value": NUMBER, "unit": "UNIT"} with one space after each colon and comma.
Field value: {"value": 1325, "unit": "rpm"}
